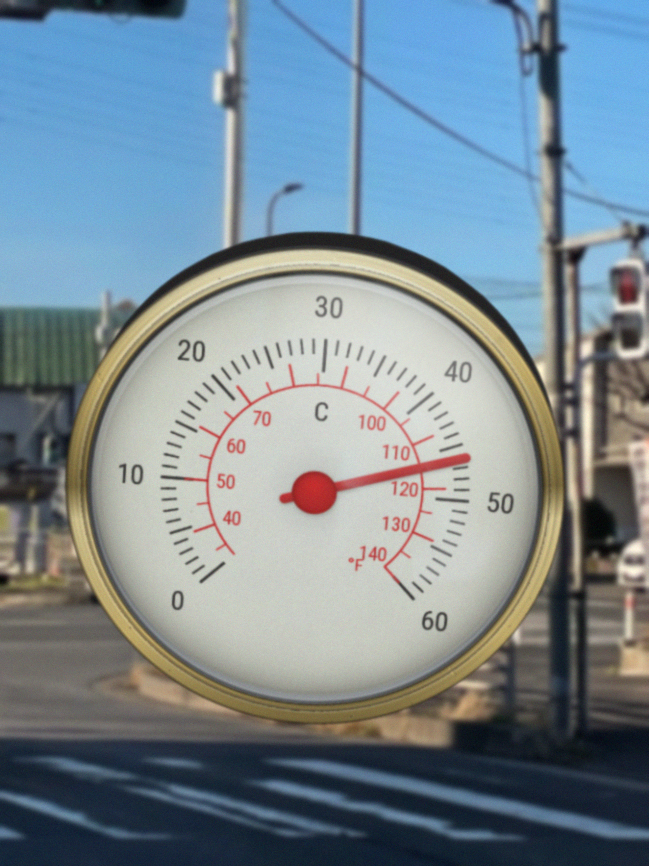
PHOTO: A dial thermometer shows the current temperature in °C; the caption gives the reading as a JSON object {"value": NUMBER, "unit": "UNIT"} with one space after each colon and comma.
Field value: {"value": 46, "unit": "°C"}
